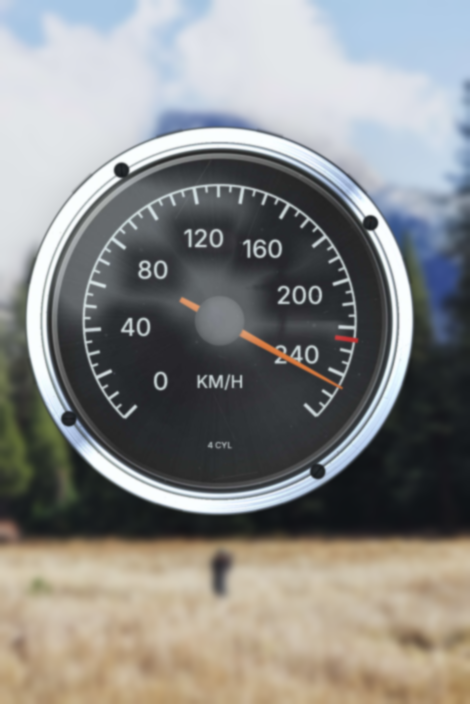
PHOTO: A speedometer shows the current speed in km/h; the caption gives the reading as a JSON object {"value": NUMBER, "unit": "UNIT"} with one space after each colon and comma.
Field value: {"value": 245, "unit": "km/h"}
